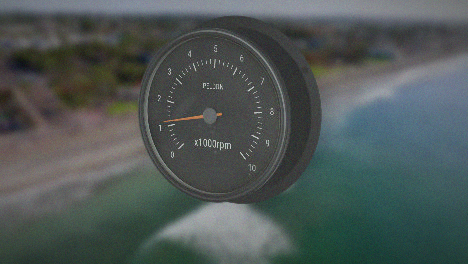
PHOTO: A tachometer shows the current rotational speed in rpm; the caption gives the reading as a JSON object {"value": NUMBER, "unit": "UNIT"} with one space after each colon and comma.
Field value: {"value": 1200, "unit": "rpm"}
